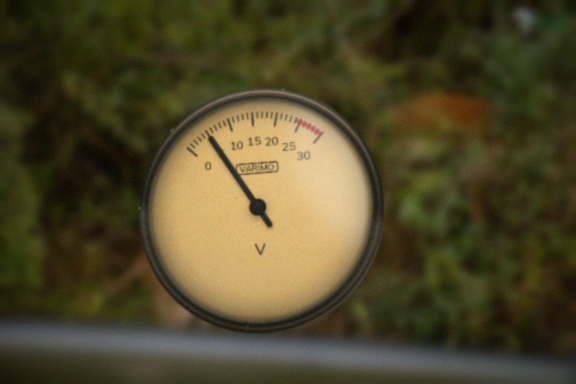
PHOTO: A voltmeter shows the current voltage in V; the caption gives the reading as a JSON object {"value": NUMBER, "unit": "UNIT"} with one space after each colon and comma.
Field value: {"value": 5, "unit": "V"}
